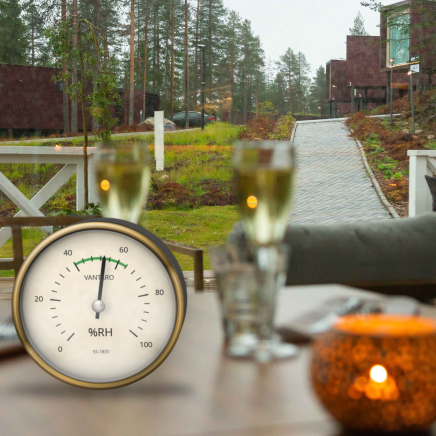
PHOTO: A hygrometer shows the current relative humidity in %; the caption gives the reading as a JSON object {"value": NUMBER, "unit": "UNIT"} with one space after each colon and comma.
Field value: {"value": 54, "unit": "%"}
